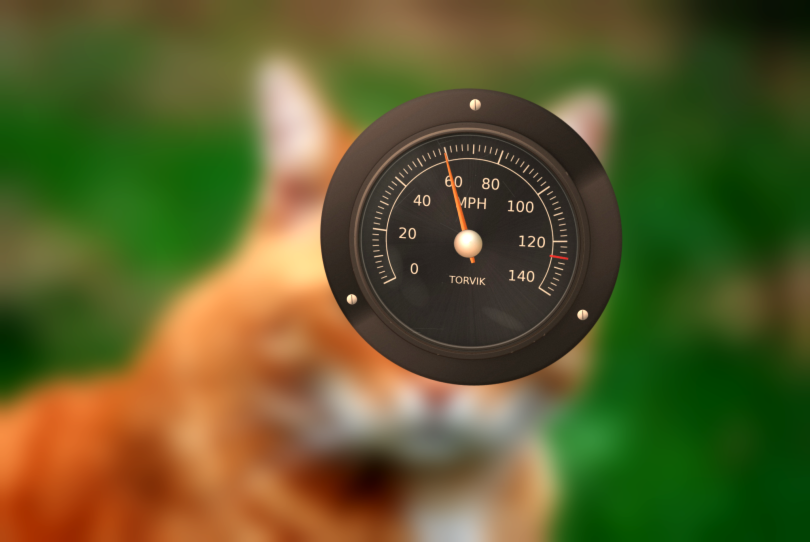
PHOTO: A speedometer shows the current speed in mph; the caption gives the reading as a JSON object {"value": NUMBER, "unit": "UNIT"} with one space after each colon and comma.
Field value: {"value": 60, "unit": "mph"}
